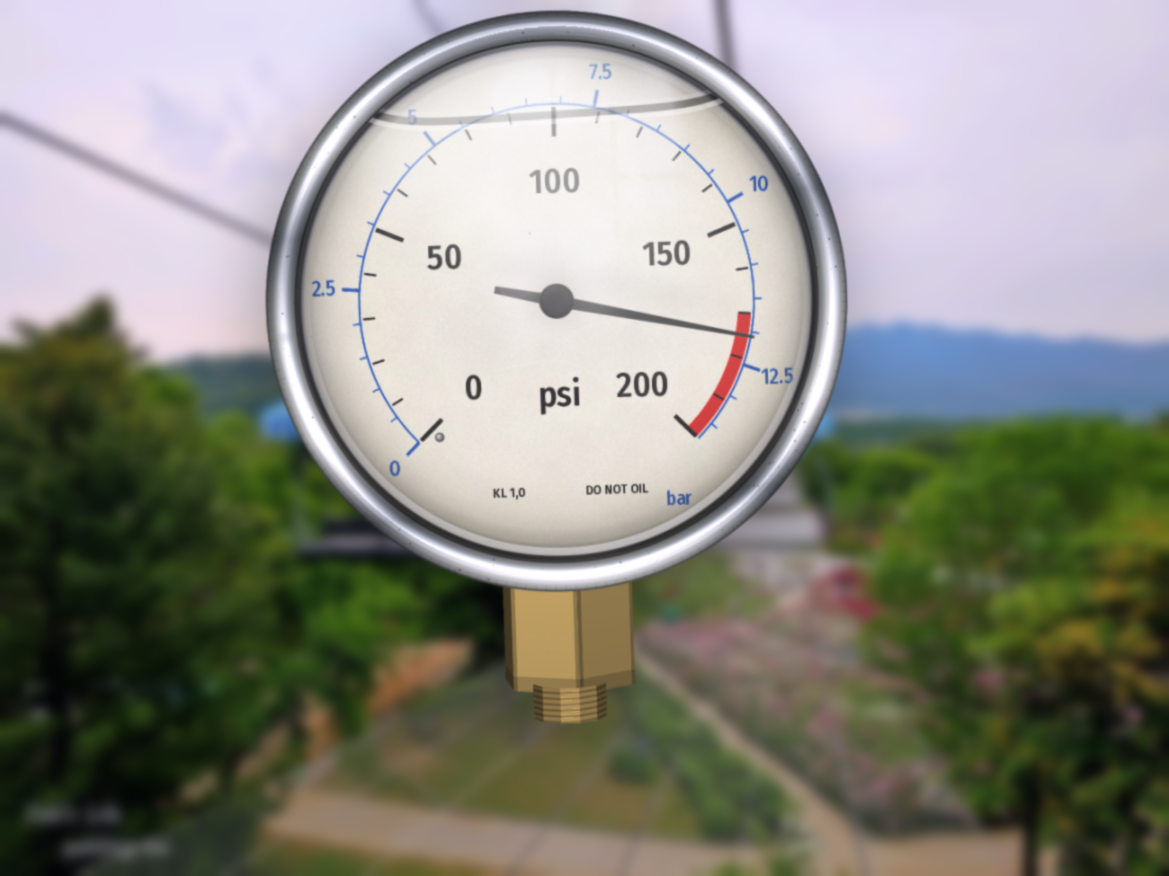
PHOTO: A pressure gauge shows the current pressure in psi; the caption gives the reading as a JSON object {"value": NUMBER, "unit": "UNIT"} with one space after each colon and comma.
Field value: {"value": 175, "unit": "psi"}
